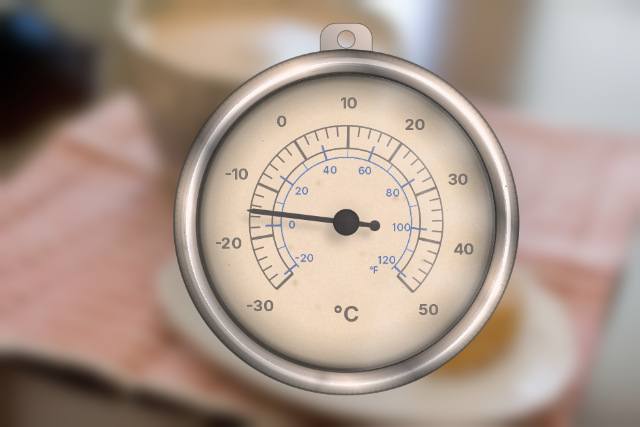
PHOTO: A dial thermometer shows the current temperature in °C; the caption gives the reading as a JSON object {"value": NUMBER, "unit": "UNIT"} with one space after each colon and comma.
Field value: {"value": -15, "unit": "°C"}
